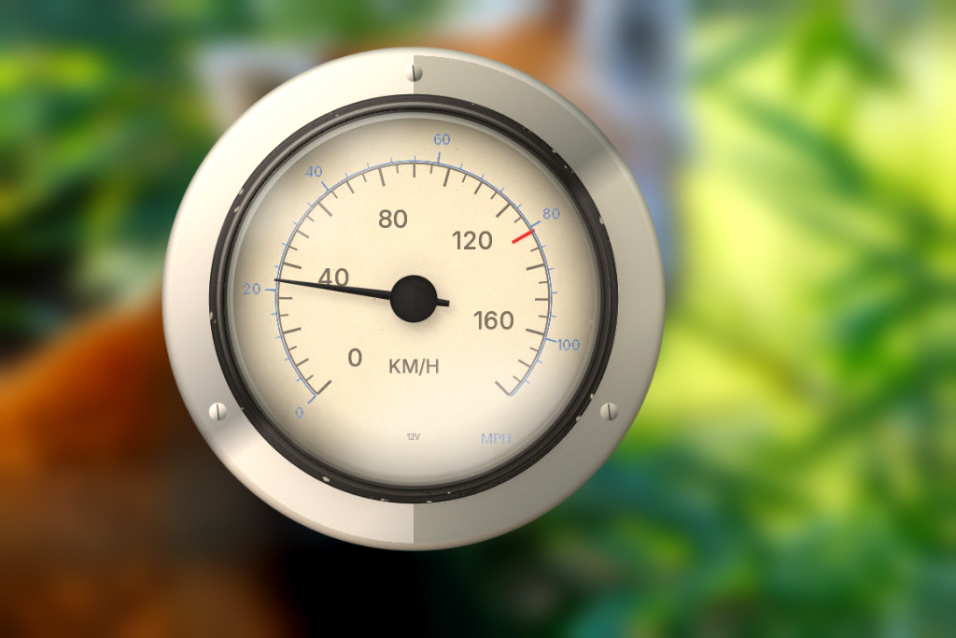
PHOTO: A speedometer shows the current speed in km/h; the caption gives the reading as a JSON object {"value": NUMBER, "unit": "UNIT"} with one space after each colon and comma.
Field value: {"value": 35, "unit": "km/h"}
